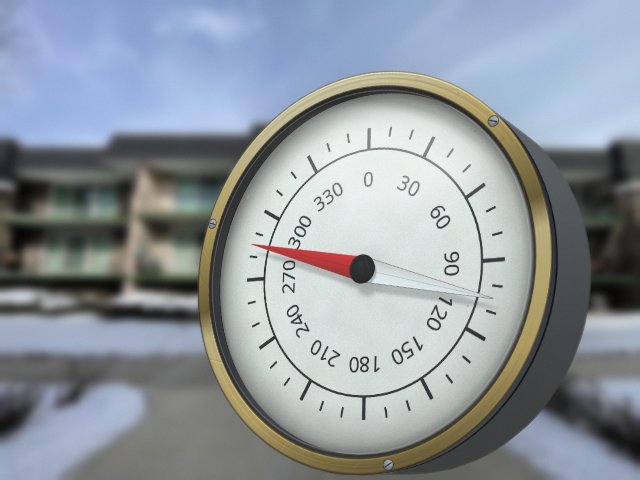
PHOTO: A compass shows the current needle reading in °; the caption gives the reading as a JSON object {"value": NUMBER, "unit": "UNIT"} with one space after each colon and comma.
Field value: {"value": 285, "unit": "°"}
